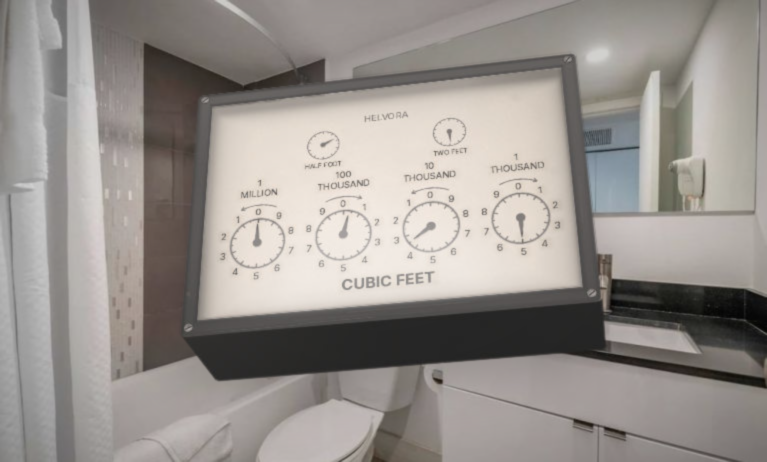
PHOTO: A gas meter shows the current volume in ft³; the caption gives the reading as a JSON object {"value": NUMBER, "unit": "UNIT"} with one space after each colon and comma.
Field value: {"value": 3500, "unit": "ft³"}
